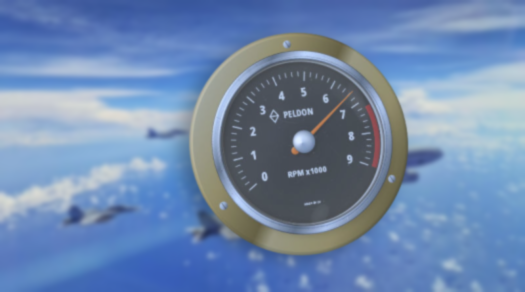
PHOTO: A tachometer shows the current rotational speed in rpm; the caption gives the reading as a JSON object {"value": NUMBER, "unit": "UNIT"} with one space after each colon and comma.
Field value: {"value": 6600, "unit": "rpm"}
